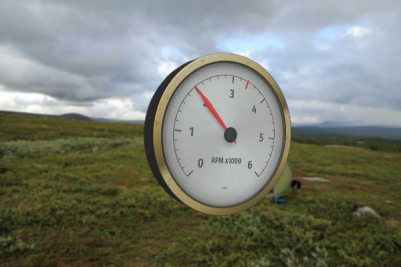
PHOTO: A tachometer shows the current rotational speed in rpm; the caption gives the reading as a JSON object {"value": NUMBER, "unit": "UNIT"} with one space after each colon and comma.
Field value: {"value": 2000, "unit": "rpm"}
